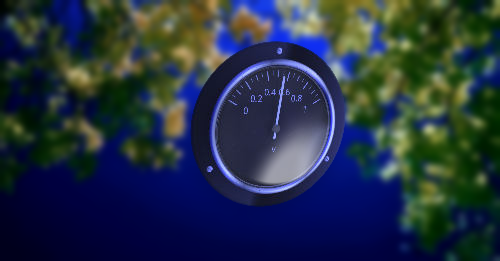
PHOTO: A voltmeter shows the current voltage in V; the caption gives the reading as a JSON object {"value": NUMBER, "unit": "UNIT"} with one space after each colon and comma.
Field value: {"value": 0.55, "unit": "V"}
